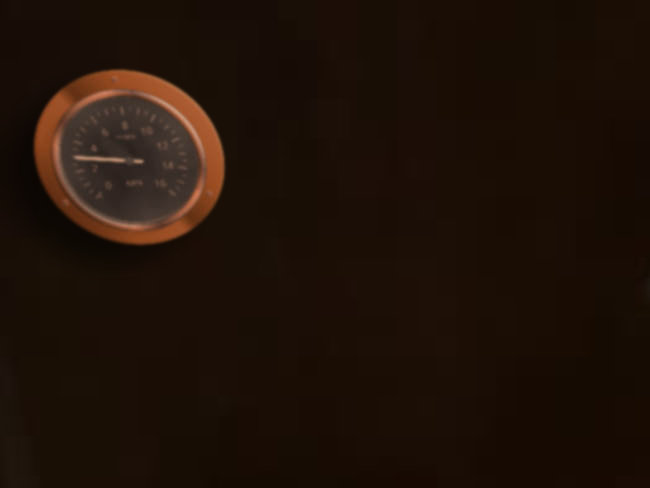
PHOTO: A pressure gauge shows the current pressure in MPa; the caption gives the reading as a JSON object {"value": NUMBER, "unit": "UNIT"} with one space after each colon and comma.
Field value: {"value": 3, "unit": "MPa"}
